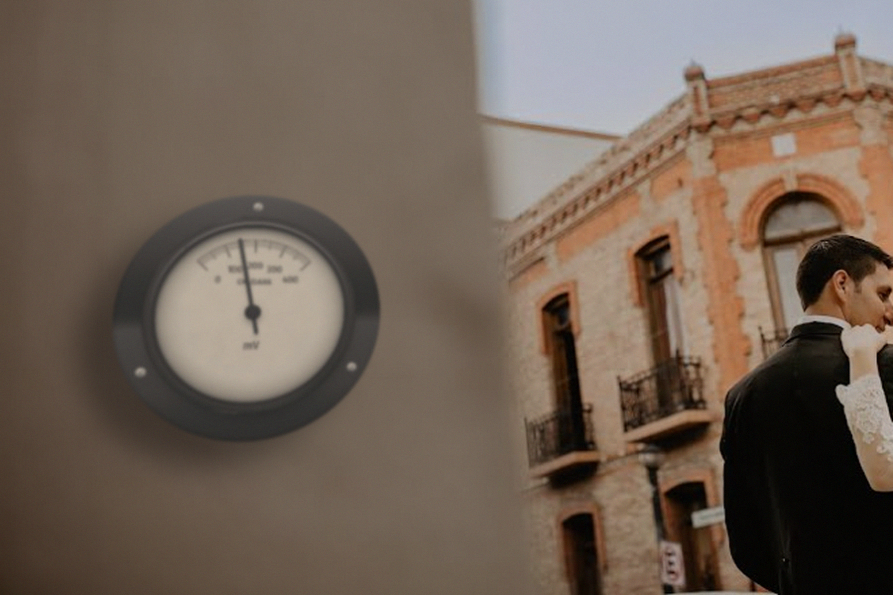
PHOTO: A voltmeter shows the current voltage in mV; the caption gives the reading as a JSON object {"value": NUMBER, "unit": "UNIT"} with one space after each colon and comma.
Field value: {"value": 150, "unit": "mV"}
